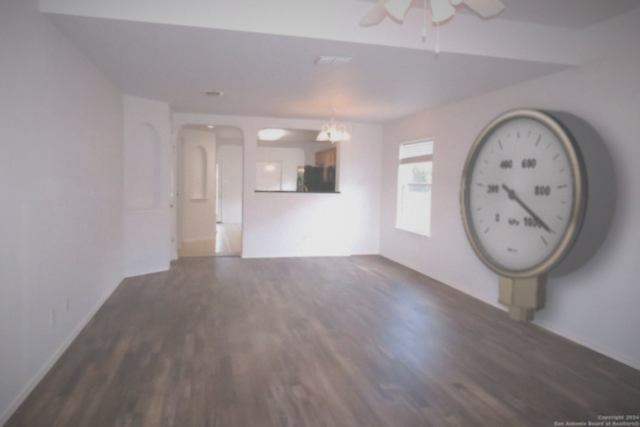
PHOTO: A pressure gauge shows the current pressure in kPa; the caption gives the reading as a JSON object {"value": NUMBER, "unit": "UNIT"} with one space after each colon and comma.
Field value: {"value": 950, "unit": "kPa"}
